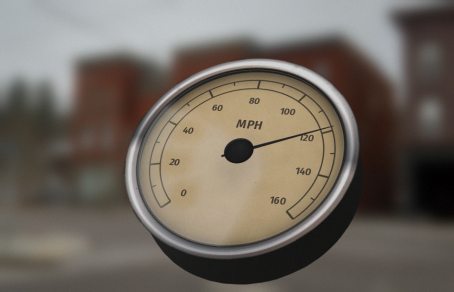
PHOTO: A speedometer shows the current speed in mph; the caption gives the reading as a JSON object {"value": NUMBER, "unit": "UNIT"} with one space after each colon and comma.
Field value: {"value": 120, "unit": "mph"}
